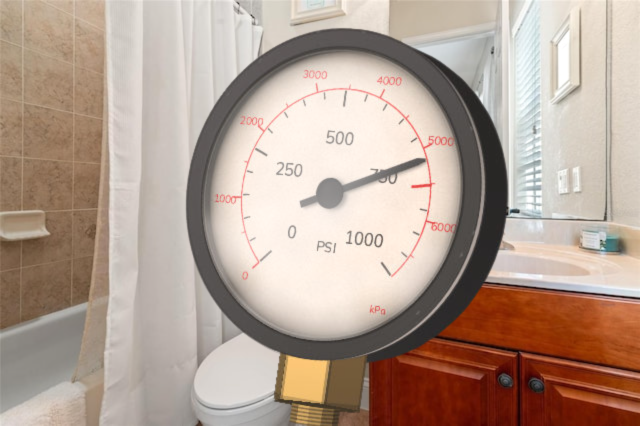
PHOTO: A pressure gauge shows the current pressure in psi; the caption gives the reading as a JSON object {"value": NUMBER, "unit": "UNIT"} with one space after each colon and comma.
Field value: {"value": 750, "unit": "psi"}
